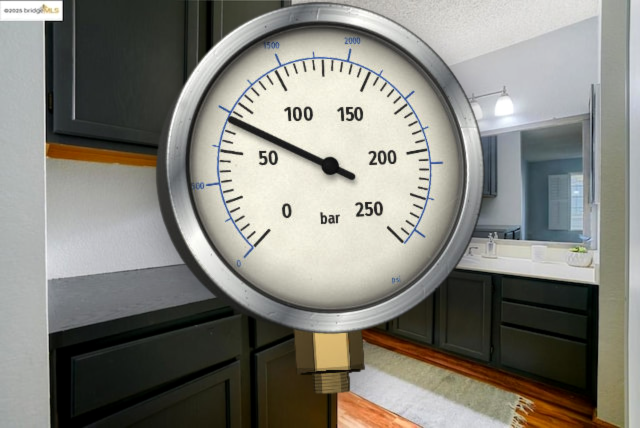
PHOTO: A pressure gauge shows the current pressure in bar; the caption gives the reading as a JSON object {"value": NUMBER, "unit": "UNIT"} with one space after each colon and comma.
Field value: {"value": 65, "unit": "bar"}
